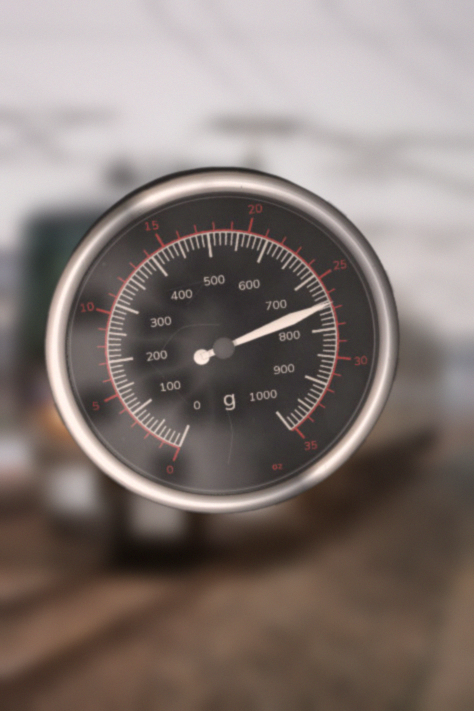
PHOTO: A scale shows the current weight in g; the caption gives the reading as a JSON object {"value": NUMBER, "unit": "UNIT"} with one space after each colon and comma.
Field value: {"value": 750, "unit": "g"}
